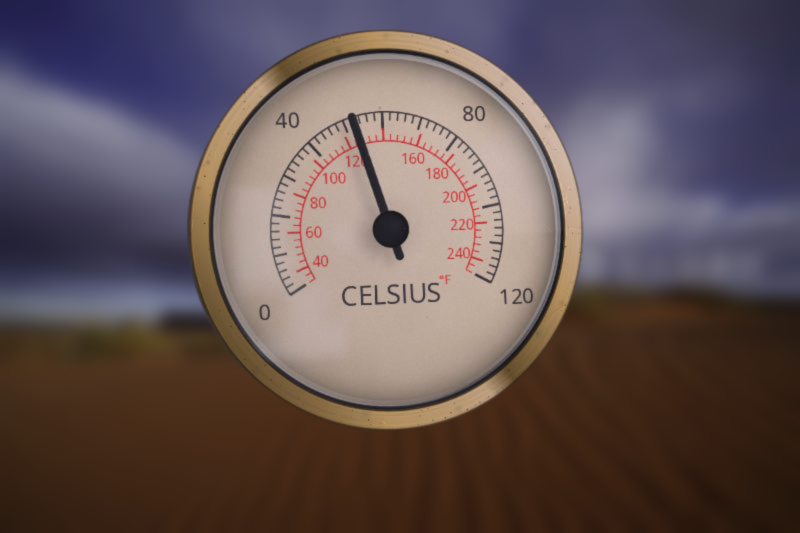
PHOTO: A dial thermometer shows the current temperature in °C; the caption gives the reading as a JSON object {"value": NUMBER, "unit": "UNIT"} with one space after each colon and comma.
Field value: {"value": 52, "unit": "°C"}
